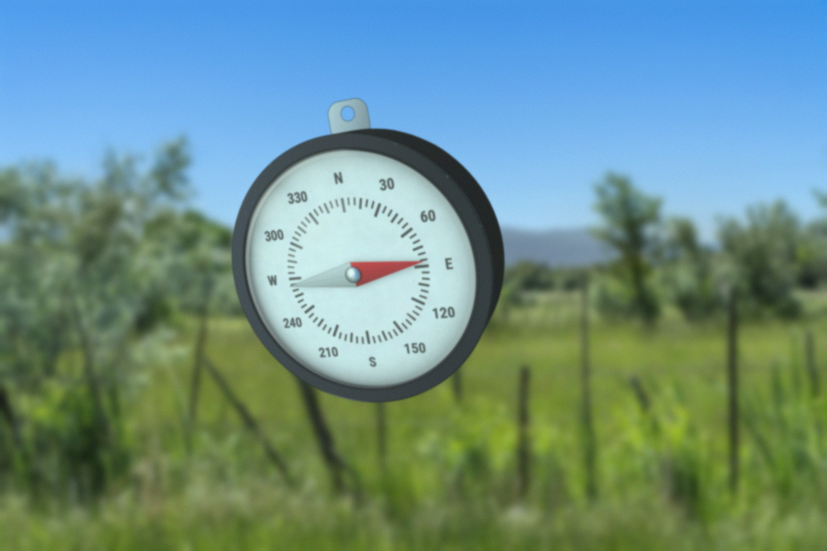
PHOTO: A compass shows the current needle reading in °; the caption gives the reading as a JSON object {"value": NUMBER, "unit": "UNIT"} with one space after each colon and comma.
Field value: {"value": 85, "unit": "°"}
